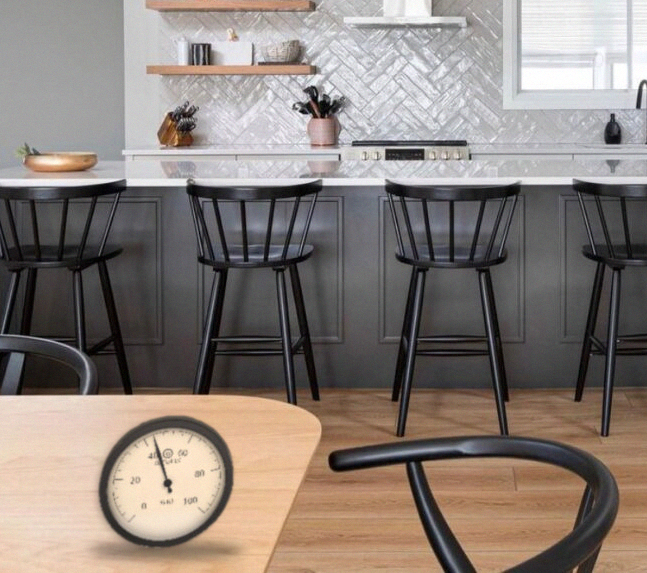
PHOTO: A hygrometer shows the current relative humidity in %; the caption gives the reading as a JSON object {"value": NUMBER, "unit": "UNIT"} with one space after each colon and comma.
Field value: {"value": 44, "unit": "%"}
